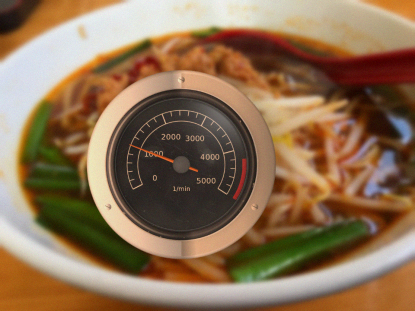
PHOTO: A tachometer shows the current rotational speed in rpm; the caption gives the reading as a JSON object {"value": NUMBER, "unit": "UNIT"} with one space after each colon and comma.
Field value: {"value": 1000, "unit": "rpm"}
